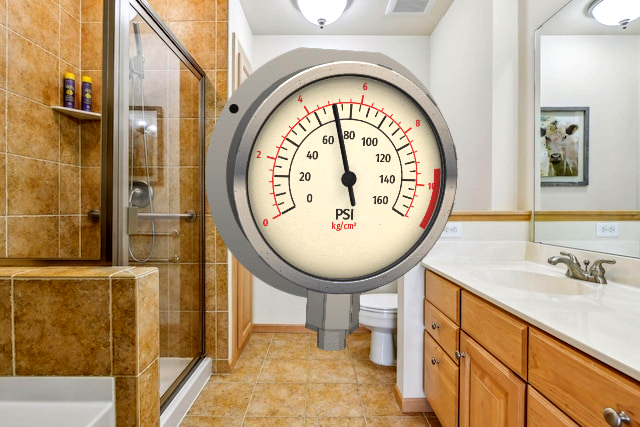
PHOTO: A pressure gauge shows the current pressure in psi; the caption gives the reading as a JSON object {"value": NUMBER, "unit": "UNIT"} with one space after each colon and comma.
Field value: {"value": 70, "unit": "psi"}
